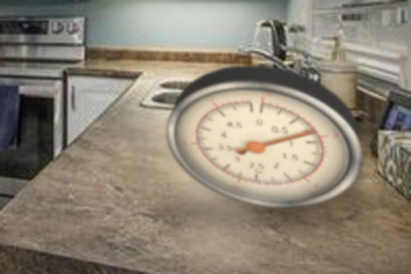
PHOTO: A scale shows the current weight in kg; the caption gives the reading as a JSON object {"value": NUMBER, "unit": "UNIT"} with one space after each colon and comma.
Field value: {"value": 0.75, "unit": "kg"}
